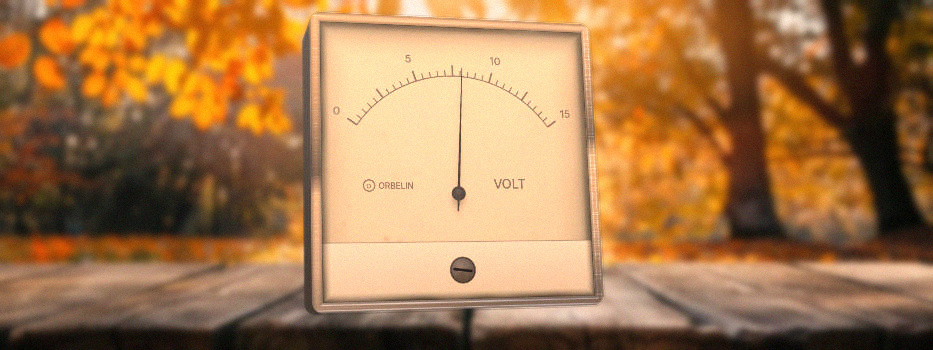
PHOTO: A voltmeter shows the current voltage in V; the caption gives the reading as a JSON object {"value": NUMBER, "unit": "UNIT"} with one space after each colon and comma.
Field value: {"value": 8, "unit": "V"}
